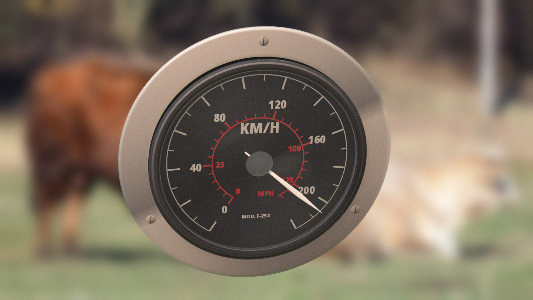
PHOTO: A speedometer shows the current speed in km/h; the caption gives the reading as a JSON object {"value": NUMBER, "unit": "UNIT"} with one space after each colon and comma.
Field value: {"value": 205, "unit": "km/h"}
